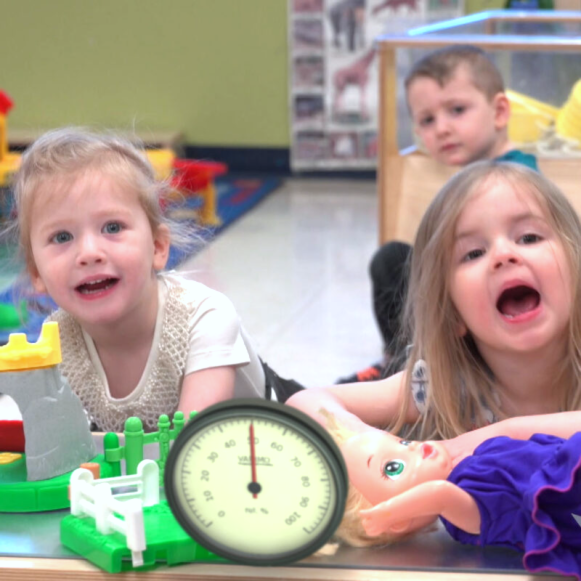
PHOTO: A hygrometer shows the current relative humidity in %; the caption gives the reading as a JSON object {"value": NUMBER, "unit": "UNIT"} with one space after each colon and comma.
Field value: {"value": 50, "unit": "%"}
